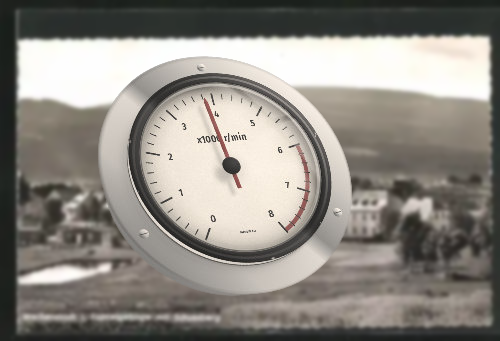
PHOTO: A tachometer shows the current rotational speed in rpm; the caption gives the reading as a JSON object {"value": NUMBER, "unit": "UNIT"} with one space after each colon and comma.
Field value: {"value": 3800, "unit": "rpm"}
